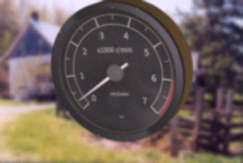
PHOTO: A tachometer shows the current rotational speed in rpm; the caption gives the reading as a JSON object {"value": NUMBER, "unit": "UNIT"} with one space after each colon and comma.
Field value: {"value": 250, "unit": "rpm"}
